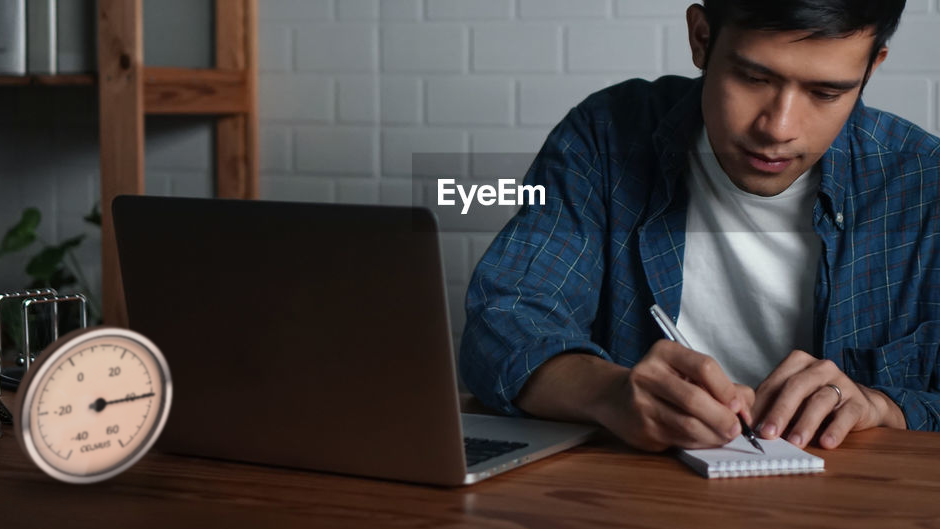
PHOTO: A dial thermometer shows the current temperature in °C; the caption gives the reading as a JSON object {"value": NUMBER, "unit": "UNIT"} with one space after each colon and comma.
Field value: {"value": 40, "unit": "°C"}
